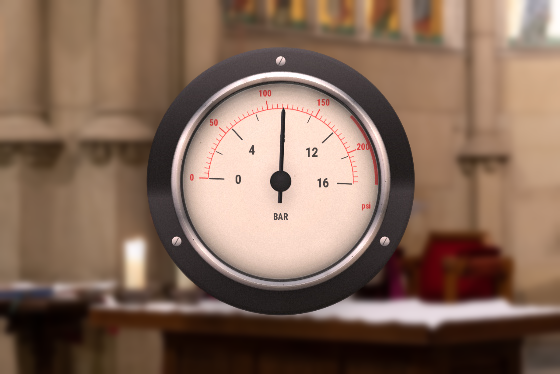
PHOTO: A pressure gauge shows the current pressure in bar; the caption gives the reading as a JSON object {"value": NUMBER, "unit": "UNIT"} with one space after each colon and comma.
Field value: {"value": 8, "unit": "bar"}
